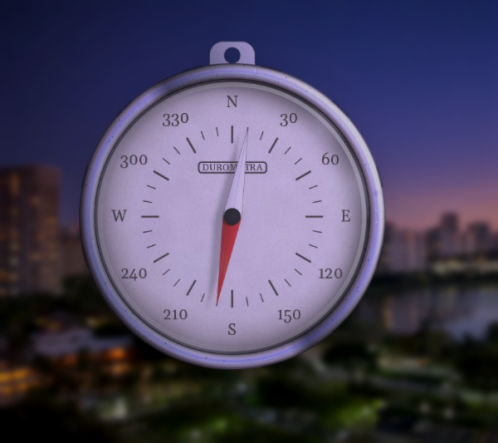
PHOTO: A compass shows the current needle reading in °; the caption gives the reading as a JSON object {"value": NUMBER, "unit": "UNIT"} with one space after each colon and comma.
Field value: {"value": 190, "unit": "°"}
